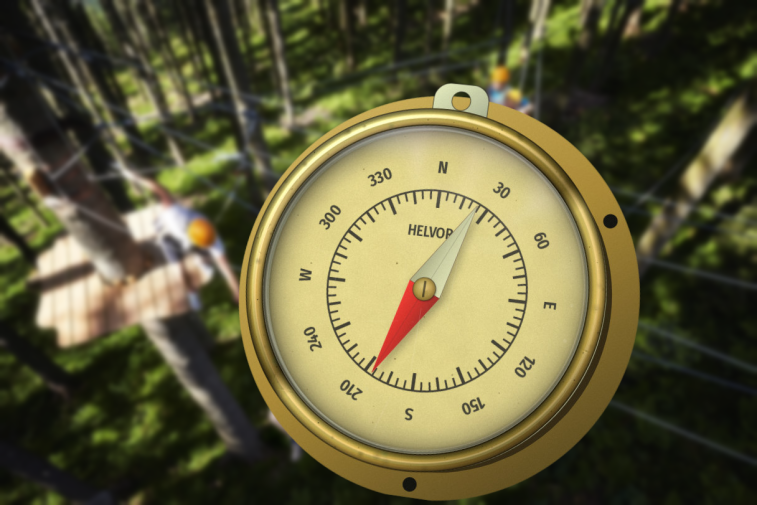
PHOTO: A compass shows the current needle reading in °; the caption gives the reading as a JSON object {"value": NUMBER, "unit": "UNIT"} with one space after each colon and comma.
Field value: {"value": 205, "unit": "°"}
